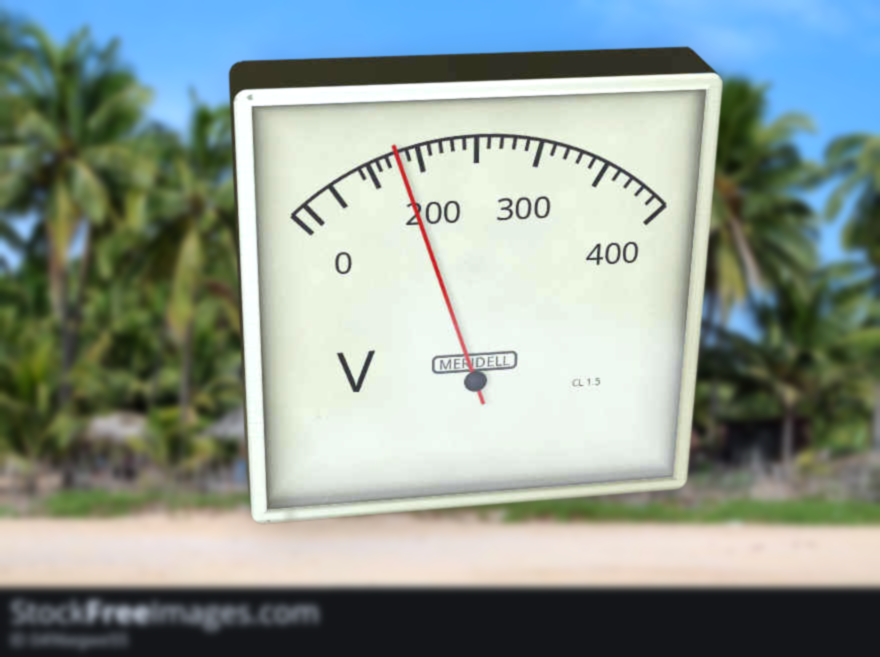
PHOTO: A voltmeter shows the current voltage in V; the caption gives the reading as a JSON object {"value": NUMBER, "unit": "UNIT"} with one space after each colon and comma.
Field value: {"value": 180, "unit": "V"}
